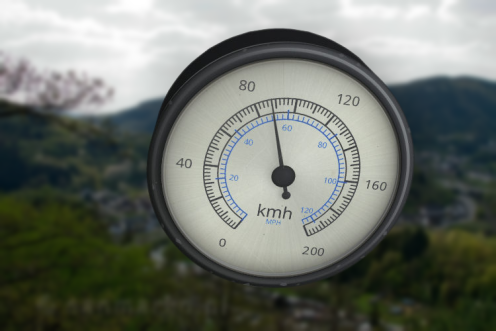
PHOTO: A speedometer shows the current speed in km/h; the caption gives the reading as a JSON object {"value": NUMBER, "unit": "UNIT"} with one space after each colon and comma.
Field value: {"value": 88, "unit": "km/h"}
